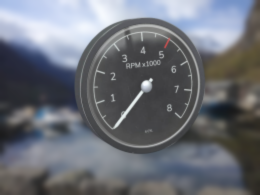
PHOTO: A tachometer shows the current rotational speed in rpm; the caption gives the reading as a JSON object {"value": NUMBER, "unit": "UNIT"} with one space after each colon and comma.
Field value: {"value": 0, "unit": "rpm"}
